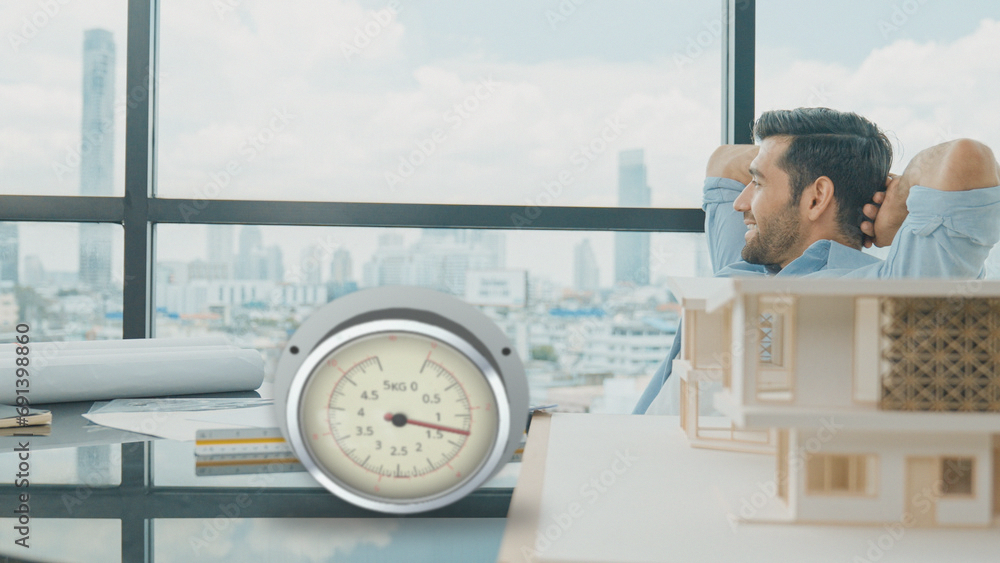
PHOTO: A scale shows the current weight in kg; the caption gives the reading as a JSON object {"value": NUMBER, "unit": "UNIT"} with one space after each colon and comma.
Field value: {"value": 1.25, "unit": "kg"}
